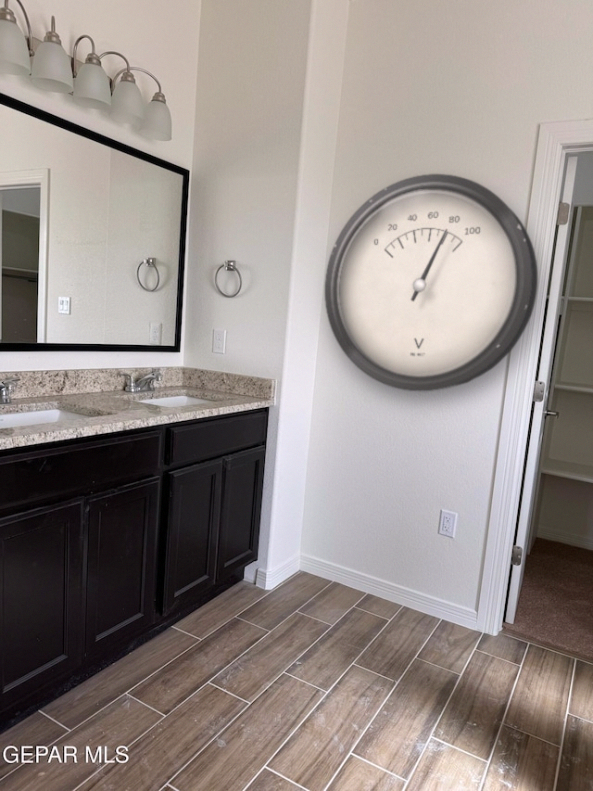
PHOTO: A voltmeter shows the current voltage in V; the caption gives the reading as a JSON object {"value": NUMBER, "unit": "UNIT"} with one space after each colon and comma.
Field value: {"value": 80, "unit": "V"}
